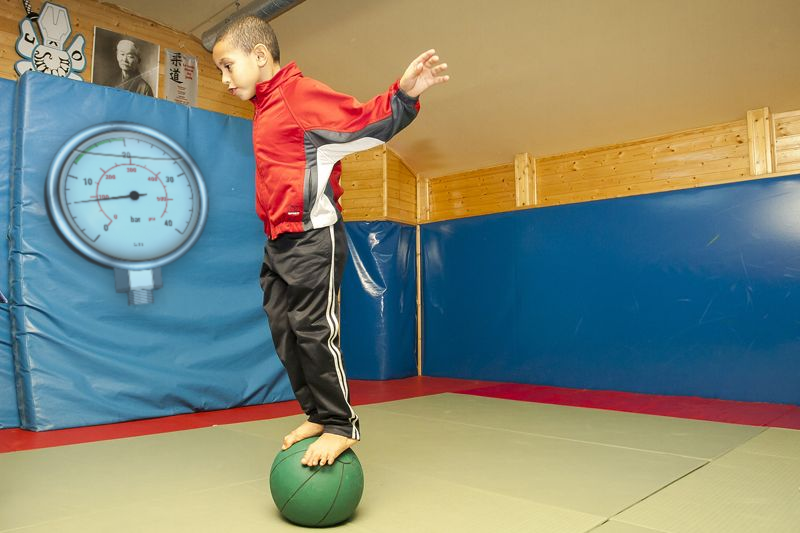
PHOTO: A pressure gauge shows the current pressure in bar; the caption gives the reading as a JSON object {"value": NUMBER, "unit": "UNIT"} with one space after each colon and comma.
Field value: {"value": 6, "unit": "bar"}
